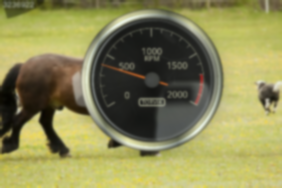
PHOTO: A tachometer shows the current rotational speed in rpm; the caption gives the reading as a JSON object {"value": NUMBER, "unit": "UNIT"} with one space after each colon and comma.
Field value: {"value": 400, "unit": "rpm"}
